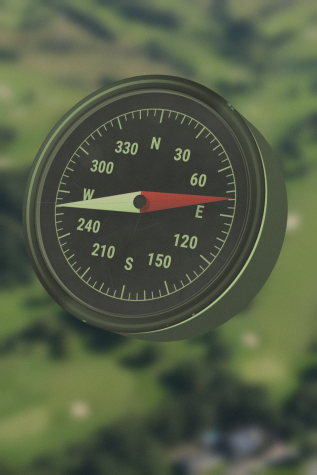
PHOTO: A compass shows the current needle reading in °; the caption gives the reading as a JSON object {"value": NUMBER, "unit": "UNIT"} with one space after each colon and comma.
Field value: {"value": 80, "unit": "°"}
